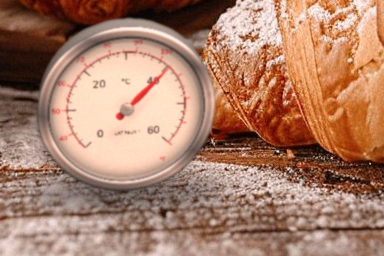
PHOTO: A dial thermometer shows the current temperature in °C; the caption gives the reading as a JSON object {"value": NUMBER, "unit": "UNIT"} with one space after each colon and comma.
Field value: {"value": 40, "unit": "°C"}
